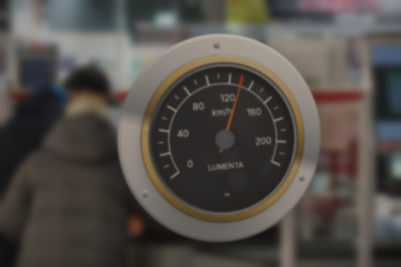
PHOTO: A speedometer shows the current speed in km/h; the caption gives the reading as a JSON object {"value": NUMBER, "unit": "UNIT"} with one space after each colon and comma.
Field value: {"value": 130, "unit": "km/h"}
